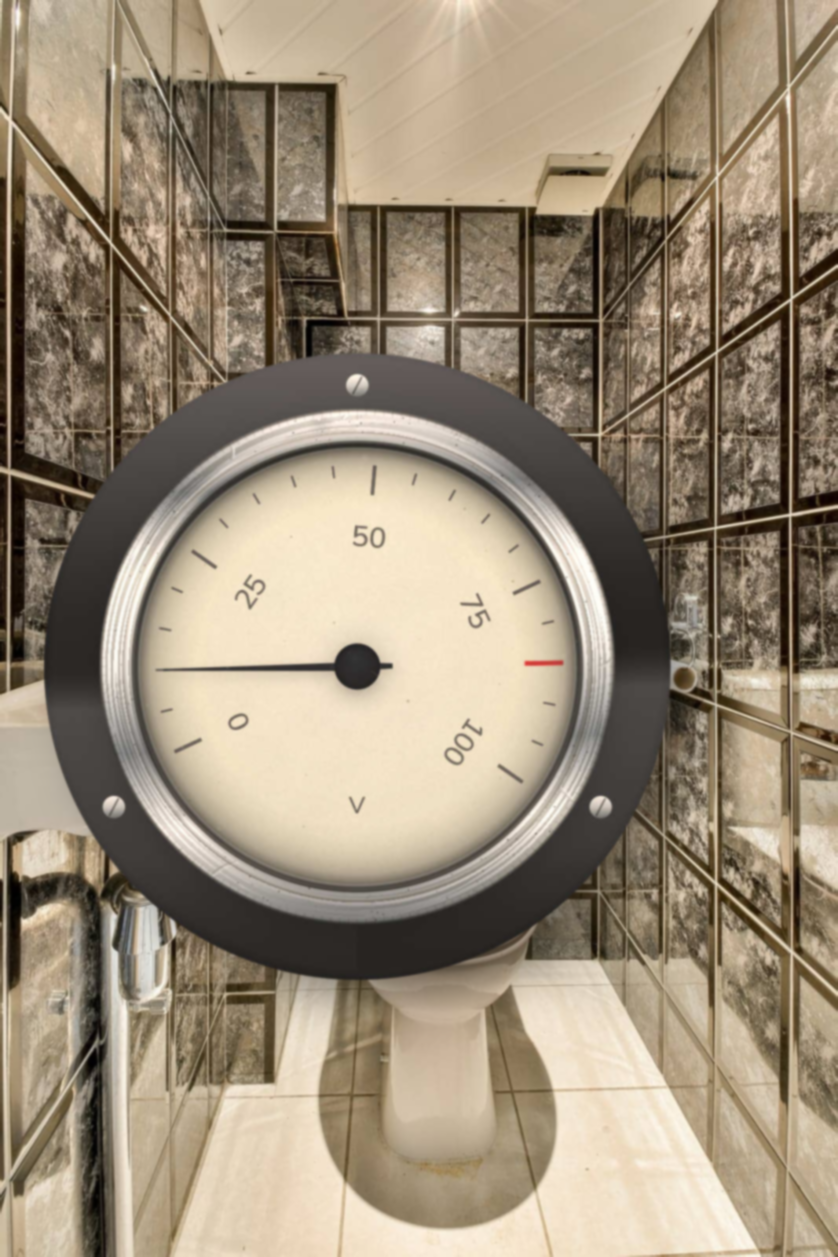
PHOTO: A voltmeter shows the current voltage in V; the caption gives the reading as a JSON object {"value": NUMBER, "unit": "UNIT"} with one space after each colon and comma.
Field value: {"value": 10, "unit": "V"}
